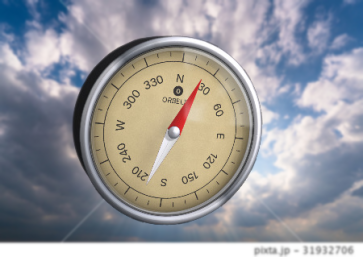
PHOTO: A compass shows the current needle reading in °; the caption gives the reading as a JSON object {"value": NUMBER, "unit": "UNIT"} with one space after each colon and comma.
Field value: {"value": 20, "unit": "°"}
